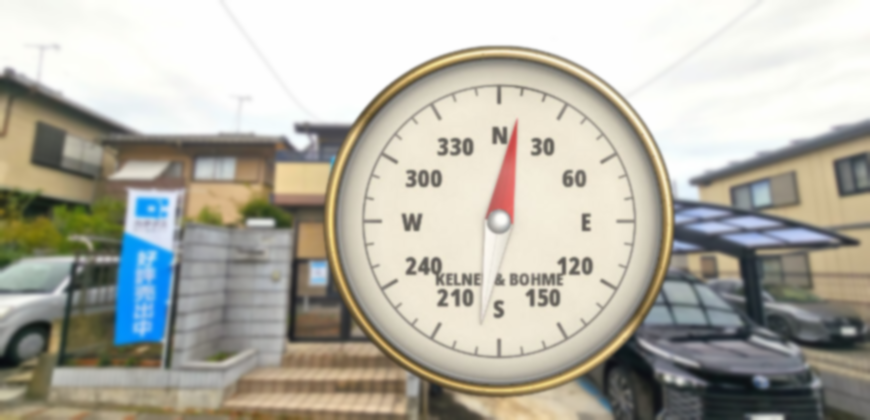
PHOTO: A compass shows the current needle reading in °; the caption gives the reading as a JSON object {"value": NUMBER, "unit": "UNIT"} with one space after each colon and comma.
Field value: {"value": 10, "unit": "°"}
